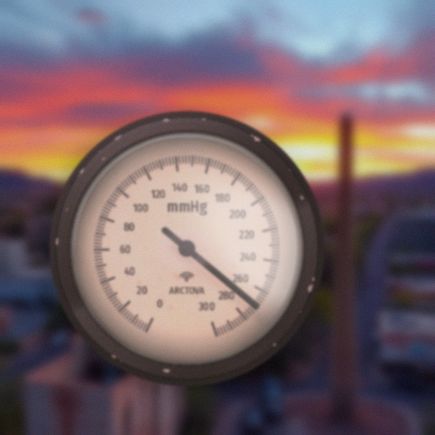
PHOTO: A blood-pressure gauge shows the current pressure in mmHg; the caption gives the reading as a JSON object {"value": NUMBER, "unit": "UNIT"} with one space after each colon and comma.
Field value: {"value": 270, "unit": "mmHg"}
